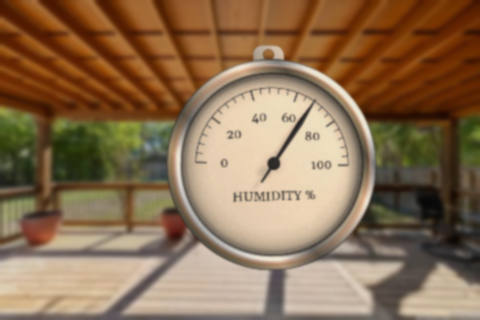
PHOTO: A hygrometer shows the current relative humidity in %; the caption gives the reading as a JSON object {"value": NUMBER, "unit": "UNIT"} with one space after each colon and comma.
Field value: {"value": 68, "unit": "%"}
